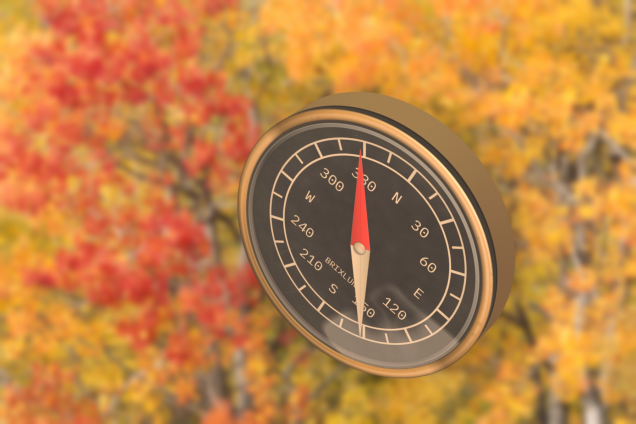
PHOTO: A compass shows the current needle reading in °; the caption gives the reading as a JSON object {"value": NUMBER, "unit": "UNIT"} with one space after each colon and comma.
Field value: {"value": 330, "unit": "°"}
